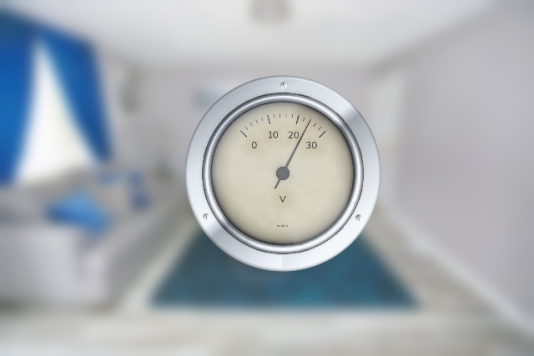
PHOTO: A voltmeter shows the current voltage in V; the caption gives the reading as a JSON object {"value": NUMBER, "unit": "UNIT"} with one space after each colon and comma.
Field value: {"value": 24, "unit": "V"}
